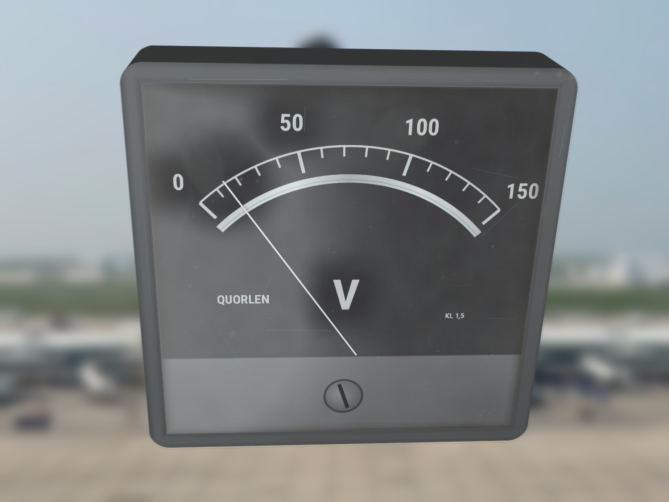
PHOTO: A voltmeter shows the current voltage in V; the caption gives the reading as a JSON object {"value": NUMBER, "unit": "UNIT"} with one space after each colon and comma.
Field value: {"value": 15, "unit": "V"}
